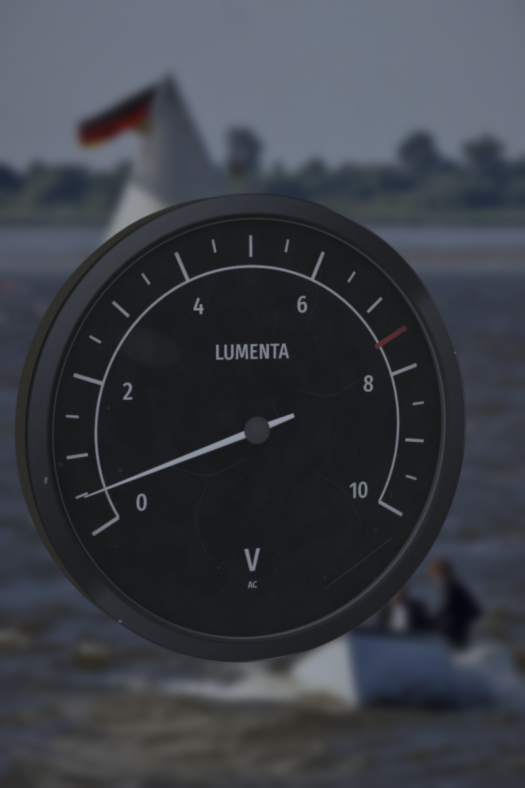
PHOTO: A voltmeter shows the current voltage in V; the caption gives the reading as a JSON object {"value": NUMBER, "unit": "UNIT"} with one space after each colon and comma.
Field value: {"value": 0.5, "unit": "V"}
